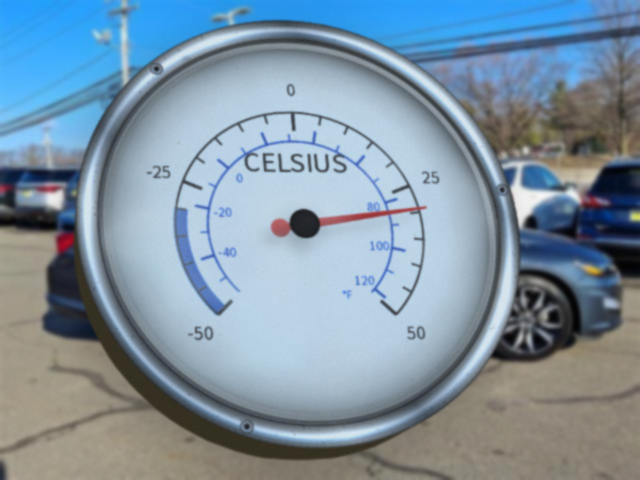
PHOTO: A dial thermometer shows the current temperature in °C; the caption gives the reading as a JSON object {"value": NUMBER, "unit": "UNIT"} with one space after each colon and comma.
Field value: {"value": 30, "unit": "°C"}
